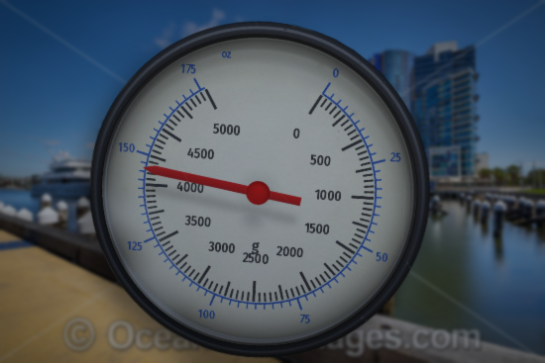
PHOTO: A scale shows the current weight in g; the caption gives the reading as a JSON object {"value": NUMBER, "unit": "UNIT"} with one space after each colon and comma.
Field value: {"value": 4150, "unit": "g"}
